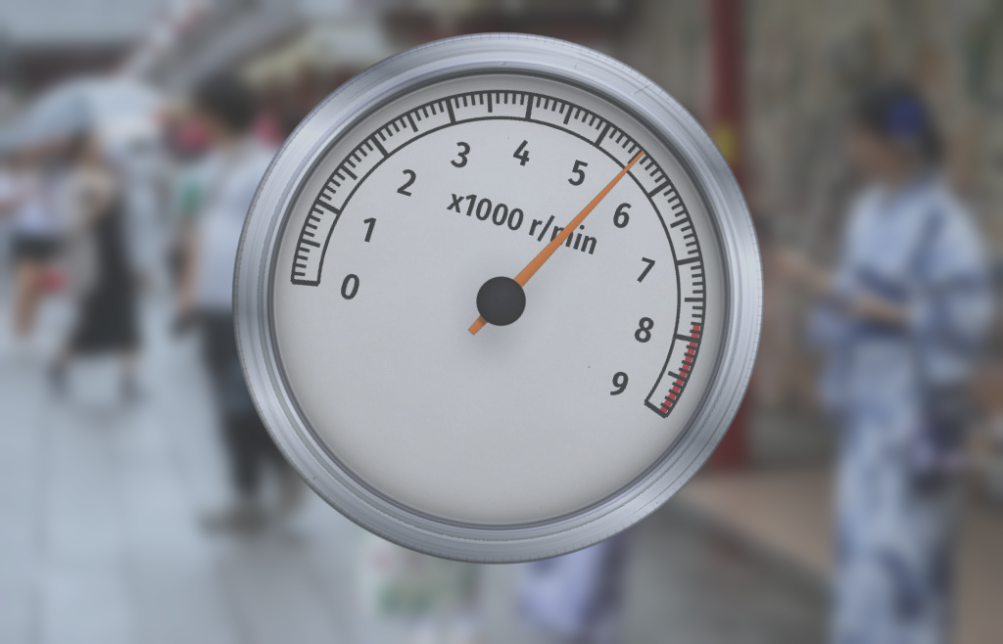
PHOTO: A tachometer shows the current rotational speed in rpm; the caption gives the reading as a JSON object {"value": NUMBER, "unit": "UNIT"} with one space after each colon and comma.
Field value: {"value": 5500, "unit": "rpm"}
